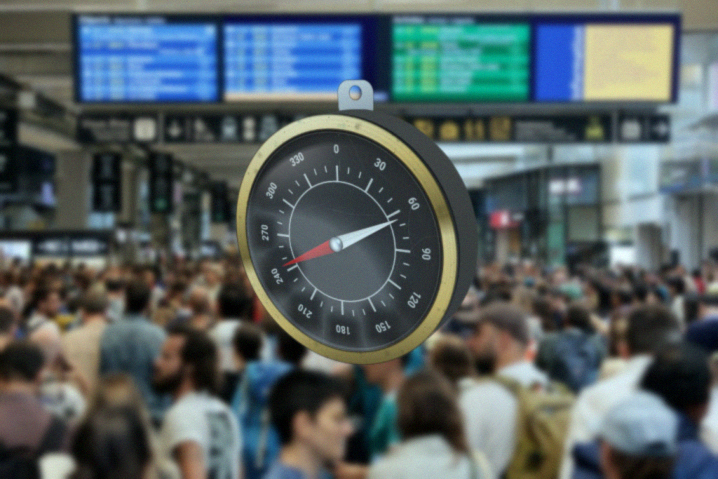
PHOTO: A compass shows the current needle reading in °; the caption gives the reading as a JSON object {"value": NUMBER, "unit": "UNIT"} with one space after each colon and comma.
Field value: {"value": 245, "unit": "°"}
